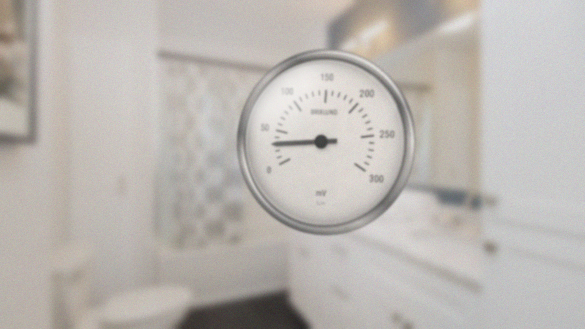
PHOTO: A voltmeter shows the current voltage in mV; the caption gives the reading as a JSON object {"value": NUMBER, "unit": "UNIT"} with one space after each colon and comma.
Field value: {"value": 30, "unit": "mV"}
